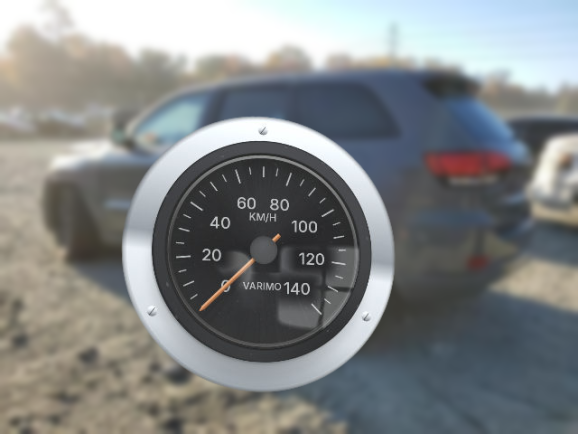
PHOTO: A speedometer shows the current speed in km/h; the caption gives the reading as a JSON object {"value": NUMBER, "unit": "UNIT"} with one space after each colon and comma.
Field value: {"value": 0, "unit": "km/h"}
